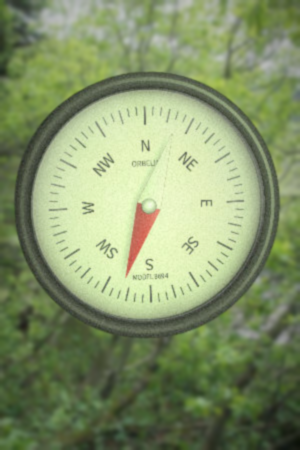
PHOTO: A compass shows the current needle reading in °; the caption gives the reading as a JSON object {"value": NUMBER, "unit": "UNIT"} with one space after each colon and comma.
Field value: {"value": 200, "unit": "°"}
